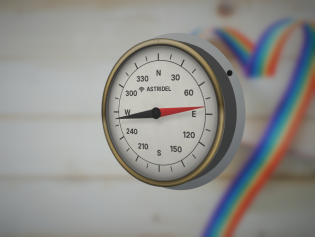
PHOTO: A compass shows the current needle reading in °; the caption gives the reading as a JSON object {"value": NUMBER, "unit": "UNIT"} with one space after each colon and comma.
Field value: {"value": 82.5, "unit": "°"}
